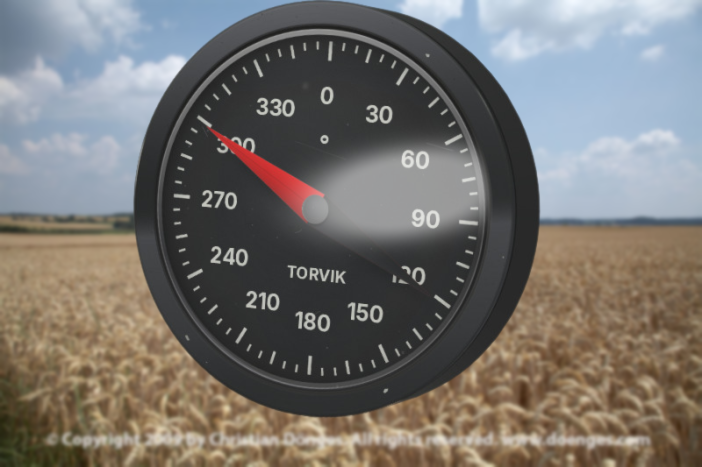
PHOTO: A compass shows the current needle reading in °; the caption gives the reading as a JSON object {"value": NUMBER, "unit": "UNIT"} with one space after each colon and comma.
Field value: {"value": 300, "unit": "°"}
